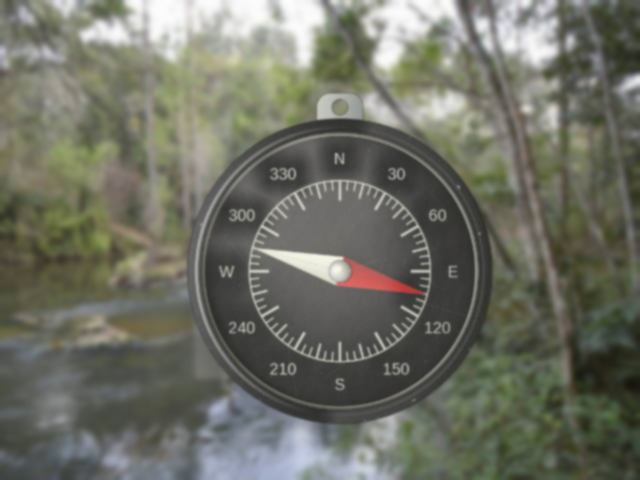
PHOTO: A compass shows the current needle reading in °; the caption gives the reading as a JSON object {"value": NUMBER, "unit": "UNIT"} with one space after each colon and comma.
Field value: {"value": 105, "unit": "°"}
